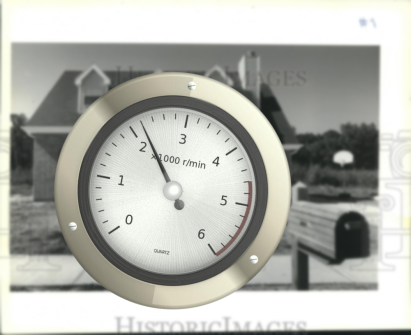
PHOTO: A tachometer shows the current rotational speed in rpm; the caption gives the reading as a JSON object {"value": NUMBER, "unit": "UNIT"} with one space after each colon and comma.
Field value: {"value": 2200, "unit": "rpm"}
